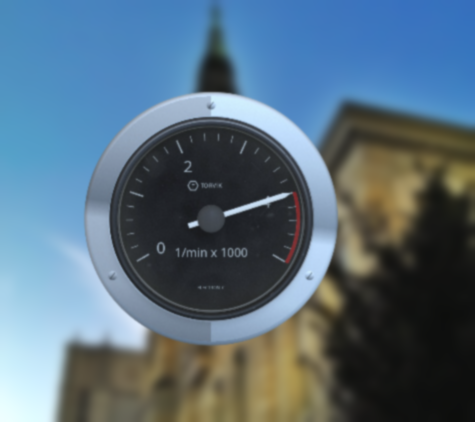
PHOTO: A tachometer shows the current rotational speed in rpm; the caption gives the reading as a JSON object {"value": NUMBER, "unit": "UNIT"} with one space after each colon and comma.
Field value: {"value": 4000, "unit": "rpm"}
